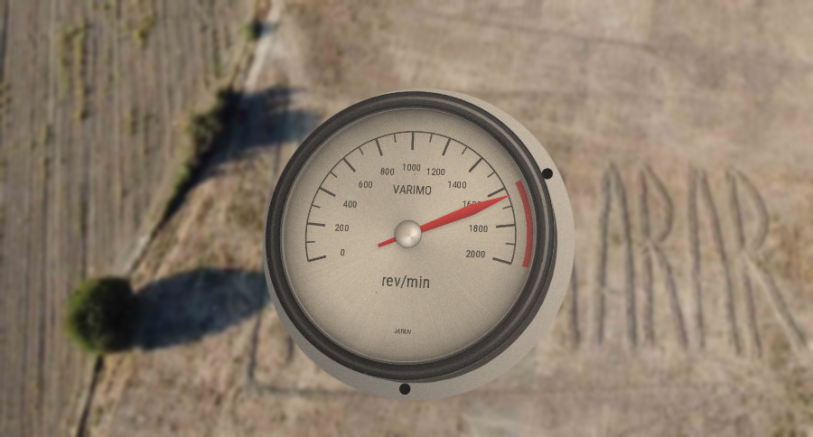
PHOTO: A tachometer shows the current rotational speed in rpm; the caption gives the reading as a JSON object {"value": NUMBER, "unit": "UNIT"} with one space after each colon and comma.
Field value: {"value": 1650, "unit": "rpm"}
